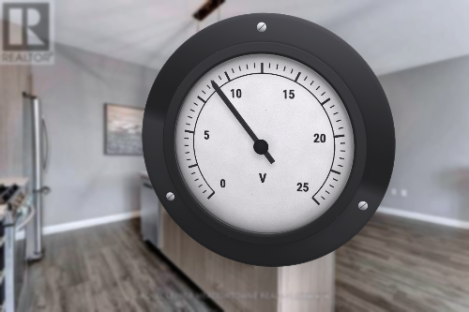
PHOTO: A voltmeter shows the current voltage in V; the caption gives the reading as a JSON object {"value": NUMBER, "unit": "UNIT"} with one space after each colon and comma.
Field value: {"value": 9, "unit": "V"}
